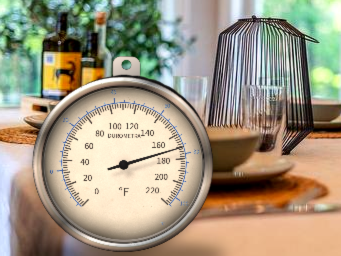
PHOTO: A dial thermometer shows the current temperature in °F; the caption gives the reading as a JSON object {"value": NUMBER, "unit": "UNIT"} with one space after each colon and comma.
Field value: {"value": 170, "unit": "°F"}
